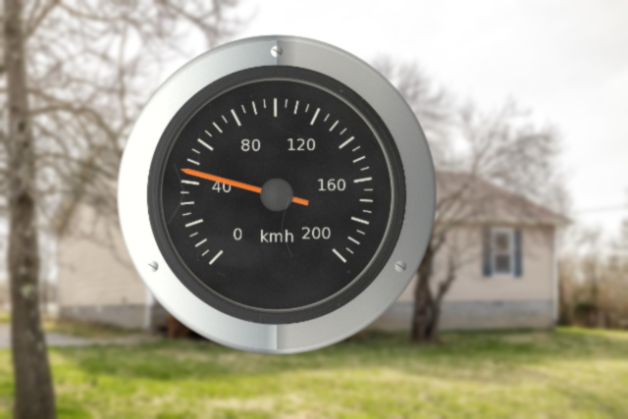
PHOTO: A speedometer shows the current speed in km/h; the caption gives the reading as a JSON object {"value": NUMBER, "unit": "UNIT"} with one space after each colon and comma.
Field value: {"value": 45, "unit": "km/h"}
